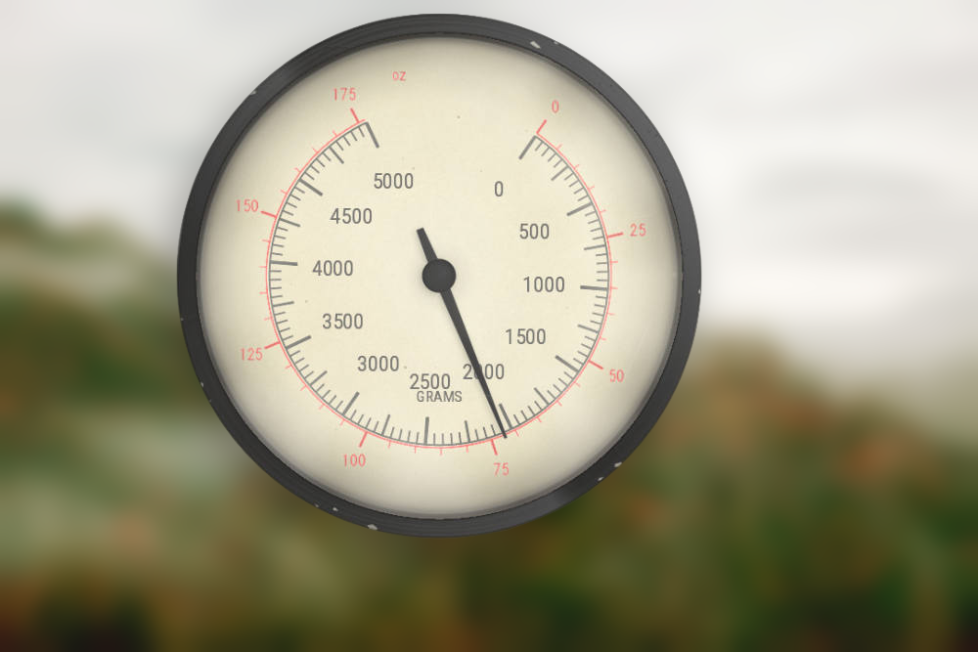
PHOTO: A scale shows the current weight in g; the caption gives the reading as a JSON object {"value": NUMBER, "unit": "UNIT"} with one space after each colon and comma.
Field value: {"value": 2050, "unit": "g"}
